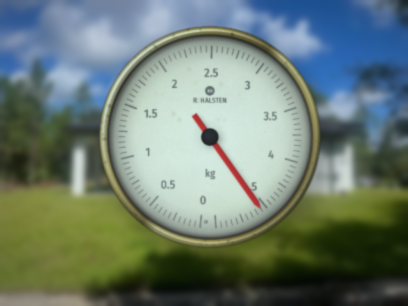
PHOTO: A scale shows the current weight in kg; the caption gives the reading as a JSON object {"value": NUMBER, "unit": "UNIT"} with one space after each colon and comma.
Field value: {"value": 4.55, "unit": "kg"}
